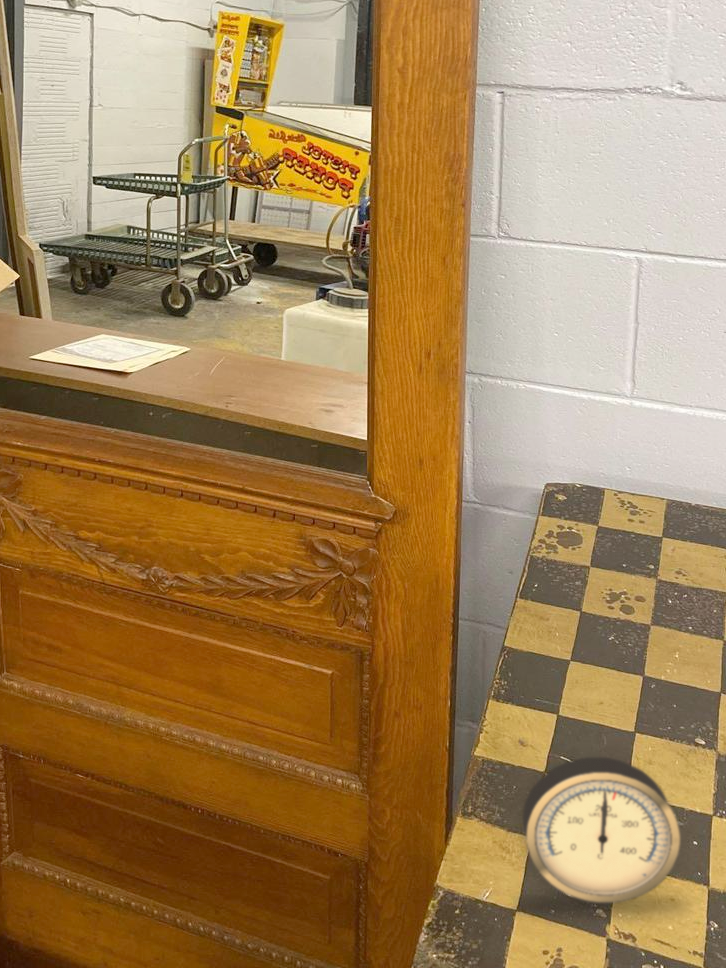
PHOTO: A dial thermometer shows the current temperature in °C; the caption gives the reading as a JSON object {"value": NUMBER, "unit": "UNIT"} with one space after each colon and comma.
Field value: {"value": 200, "unit": "°C"}
